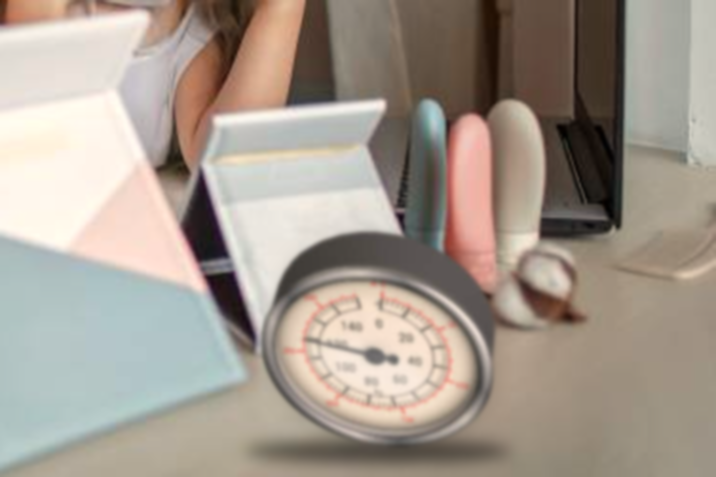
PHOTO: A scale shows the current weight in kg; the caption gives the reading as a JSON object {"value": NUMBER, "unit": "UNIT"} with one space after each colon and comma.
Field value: {"value": 120, "unit": "kg"}
